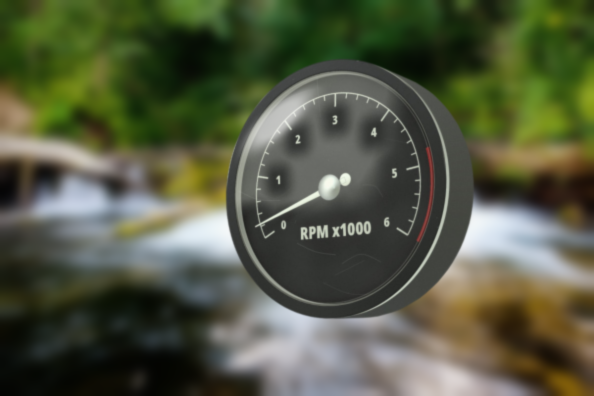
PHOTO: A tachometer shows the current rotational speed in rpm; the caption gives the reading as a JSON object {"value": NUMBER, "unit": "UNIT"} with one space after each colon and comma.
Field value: {"value": 200, "unit": "rpm"}
